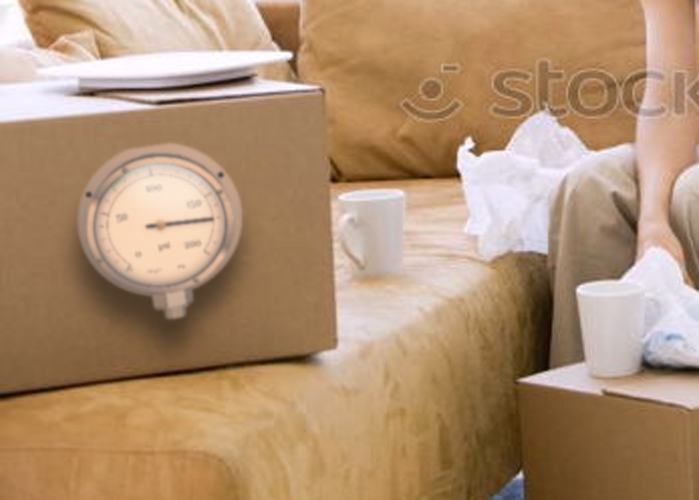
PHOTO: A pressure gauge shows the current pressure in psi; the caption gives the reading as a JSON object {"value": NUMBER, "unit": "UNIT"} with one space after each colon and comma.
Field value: {"value": 170, "unit": "psi"}
